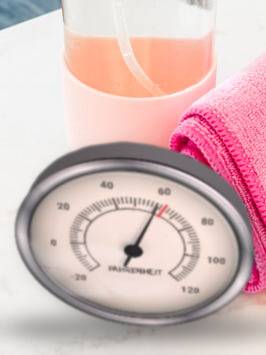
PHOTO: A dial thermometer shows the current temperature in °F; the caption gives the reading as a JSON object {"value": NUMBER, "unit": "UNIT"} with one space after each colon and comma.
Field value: {"value": 60, "unit": "°F"}
